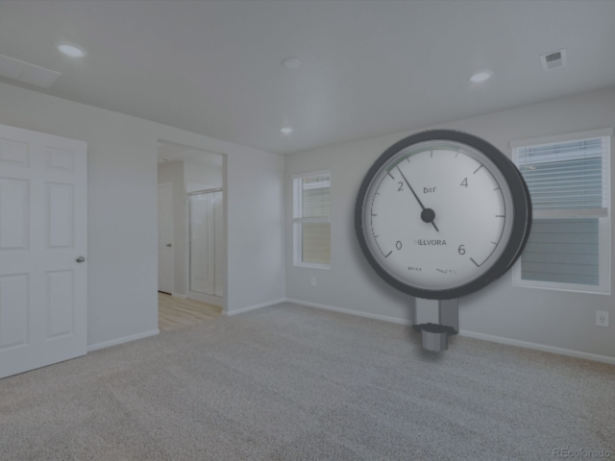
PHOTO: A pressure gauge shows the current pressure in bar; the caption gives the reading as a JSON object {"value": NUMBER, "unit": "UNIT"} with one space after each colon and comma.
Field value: {"value": 2.25, "unit": "bar"}
